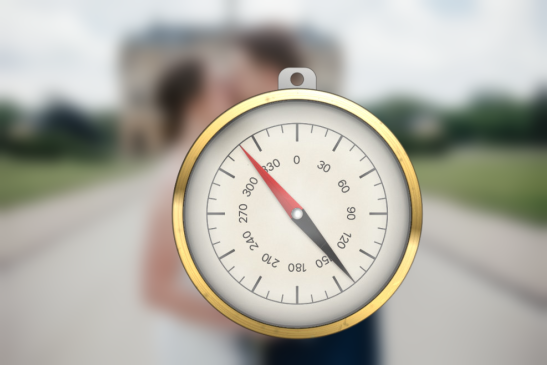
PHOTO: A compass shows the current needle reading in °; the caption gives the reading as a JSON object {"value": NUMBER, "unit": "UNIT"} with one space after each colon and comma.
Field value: {"value": 320, "unit": "°"}
